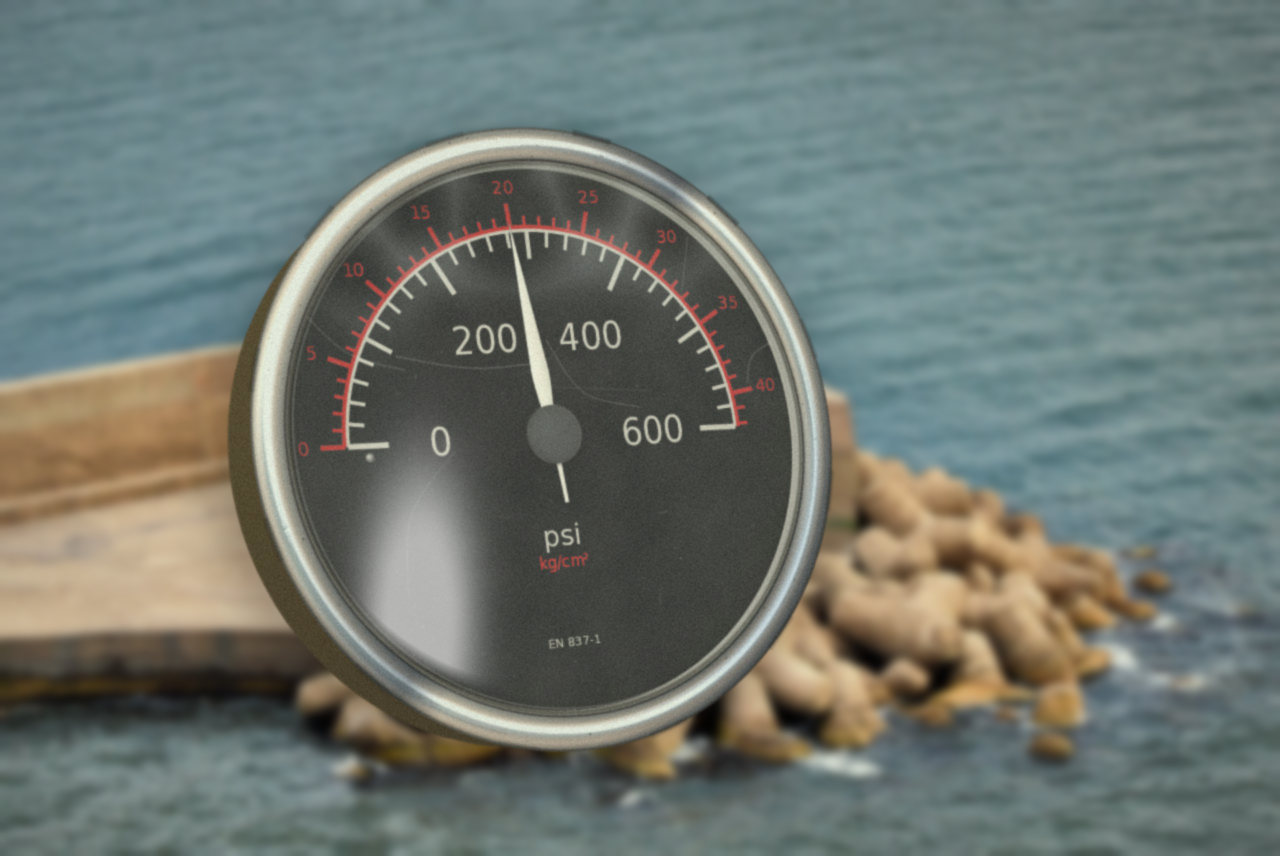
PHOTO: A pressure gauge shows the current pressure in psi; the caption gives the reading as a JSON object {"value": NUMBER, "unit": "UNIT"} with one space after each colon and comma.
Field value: {"value": 280, "unit": "psi"}
